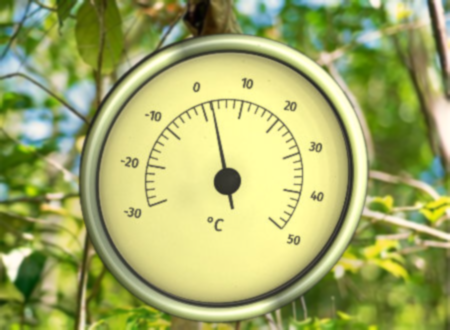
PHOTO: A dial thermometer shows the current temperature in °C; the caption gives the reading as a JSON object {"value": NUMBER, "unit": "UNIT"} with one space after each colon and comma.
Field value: {"value": 2, "unit": "°C"}
